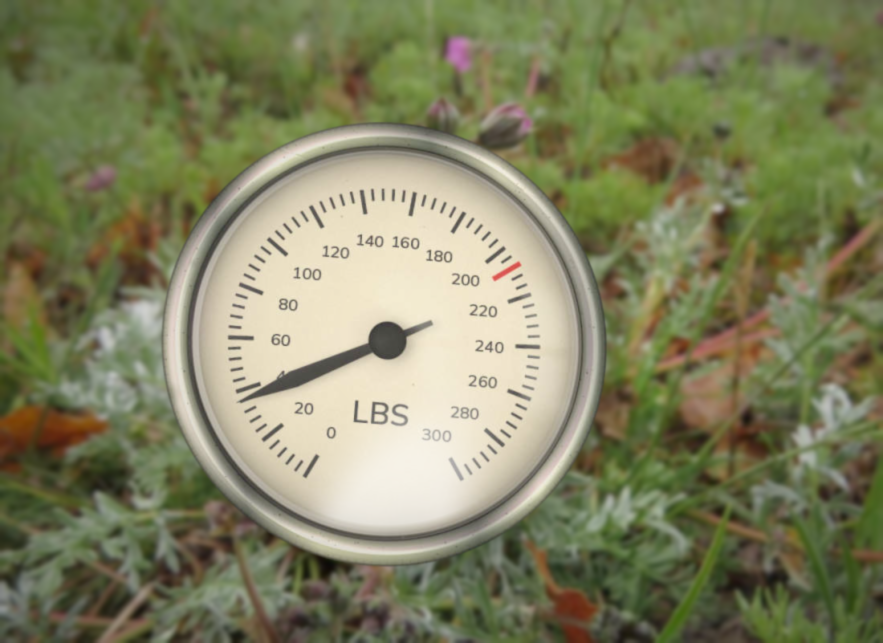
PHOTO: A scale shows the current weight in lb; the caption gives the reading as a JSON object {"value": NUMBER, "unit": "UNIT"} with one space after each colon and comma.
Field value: {"value": 36, "unit": "lb"}
